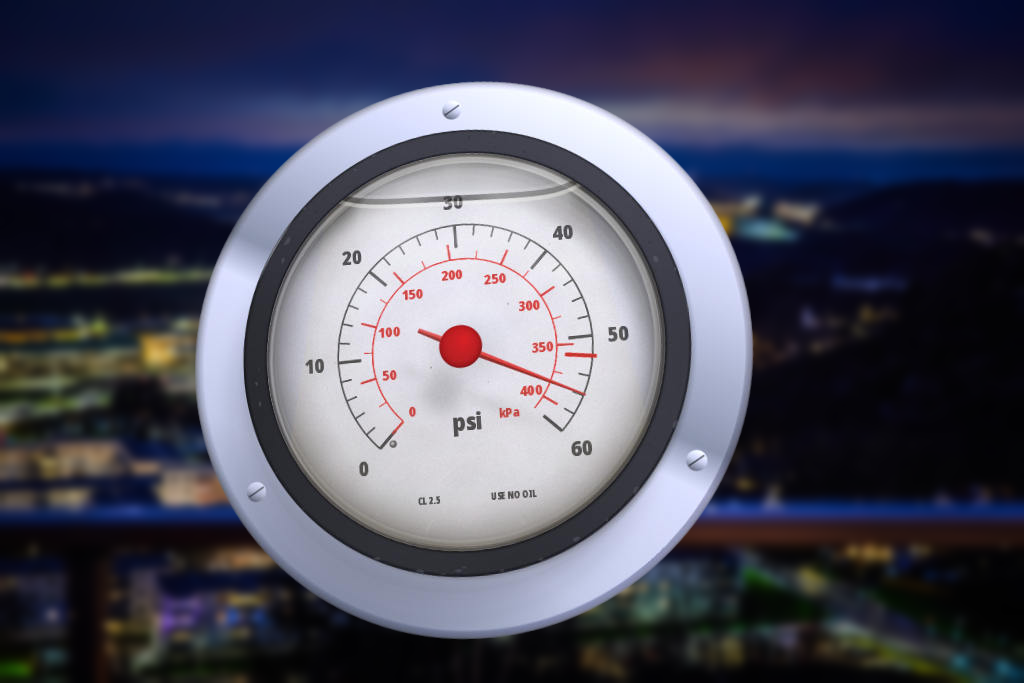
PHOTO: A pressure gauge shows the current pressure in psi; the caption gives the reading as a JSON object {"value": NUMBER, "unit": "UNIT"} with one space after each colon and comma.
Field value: {"value": 56, "unit": "psi"}
